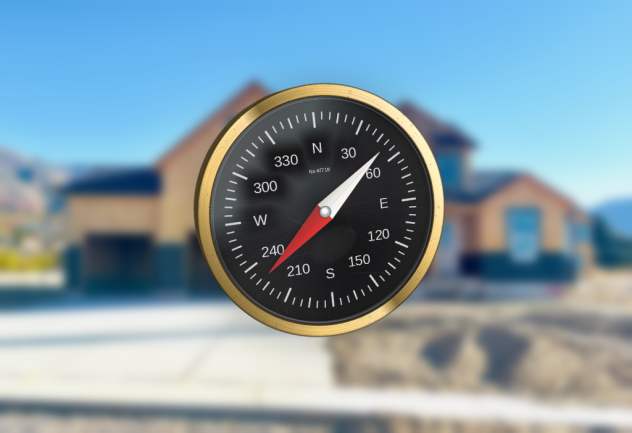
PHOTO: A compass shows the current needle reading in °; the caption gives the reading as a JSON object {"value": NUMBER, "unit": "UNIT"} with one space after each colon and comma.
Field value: {"value": 230, "unit": "°"}
